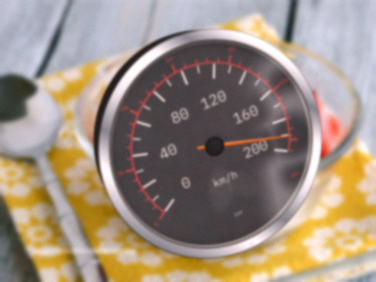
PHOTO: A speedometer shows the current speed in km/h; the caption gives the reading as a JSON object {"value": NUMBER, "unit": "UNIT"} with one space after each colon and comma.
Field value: {"value": 190, "unit": "km/h"}
